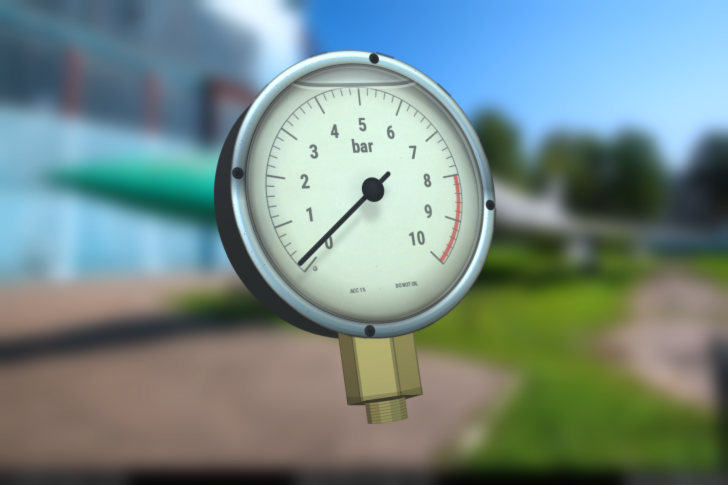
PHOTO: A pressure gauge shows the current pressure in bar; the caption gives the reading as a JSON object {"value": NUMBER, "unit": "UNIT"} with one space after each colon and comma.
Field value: {"value": 0.2, "unit": "bar"}
